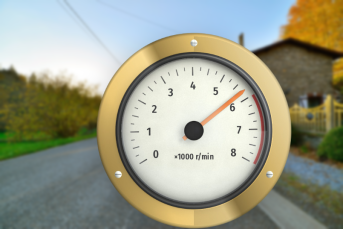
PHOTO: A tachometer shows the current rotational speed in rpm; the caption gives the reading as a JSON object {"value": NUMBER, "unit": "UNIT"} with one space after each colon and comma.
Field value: {"value": 5750, "unit": "rpm"}
